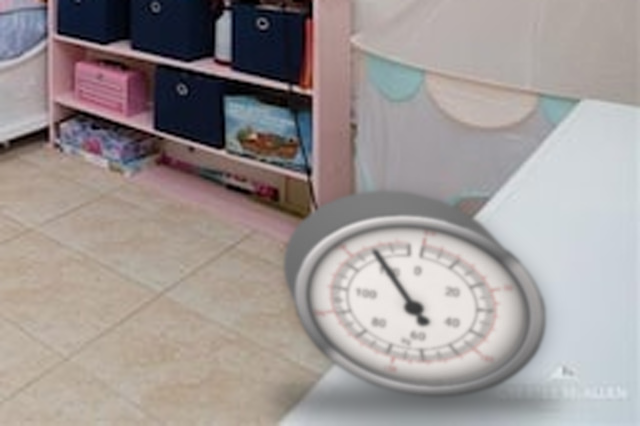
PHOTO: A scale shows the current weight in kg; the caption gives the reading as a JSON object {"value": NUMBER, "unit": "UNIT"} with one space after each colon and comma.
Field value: {"value": 120, "unit": "kg"}
